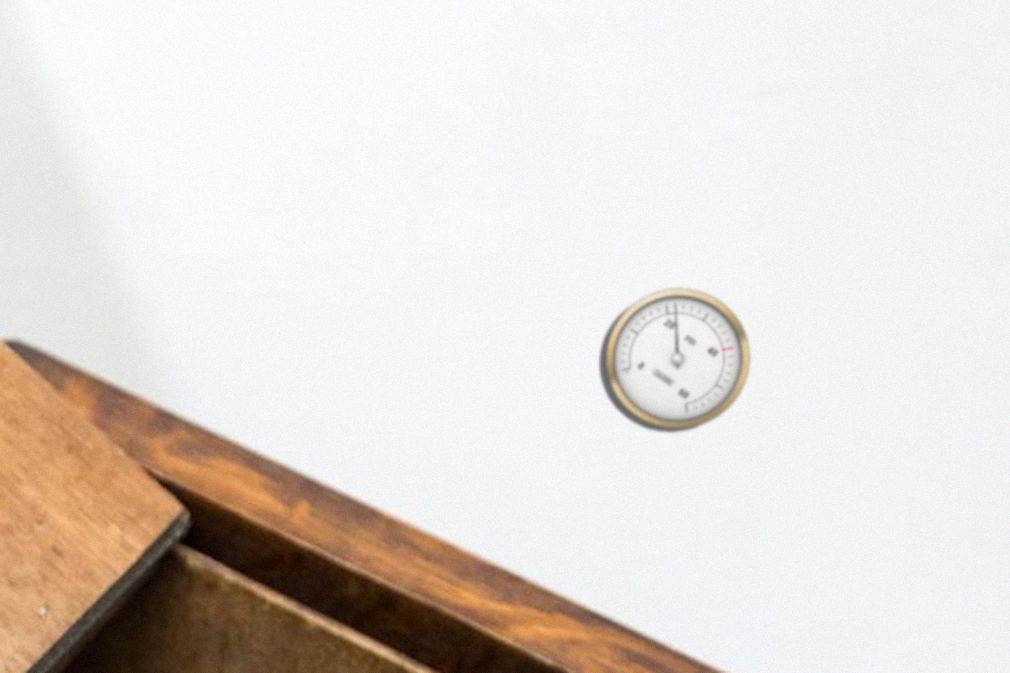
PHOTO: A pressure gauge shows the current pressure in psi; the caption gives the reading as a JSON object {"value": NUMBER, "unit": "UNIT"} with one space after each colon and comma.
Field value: {"value": 22, "unit": "psi"}
